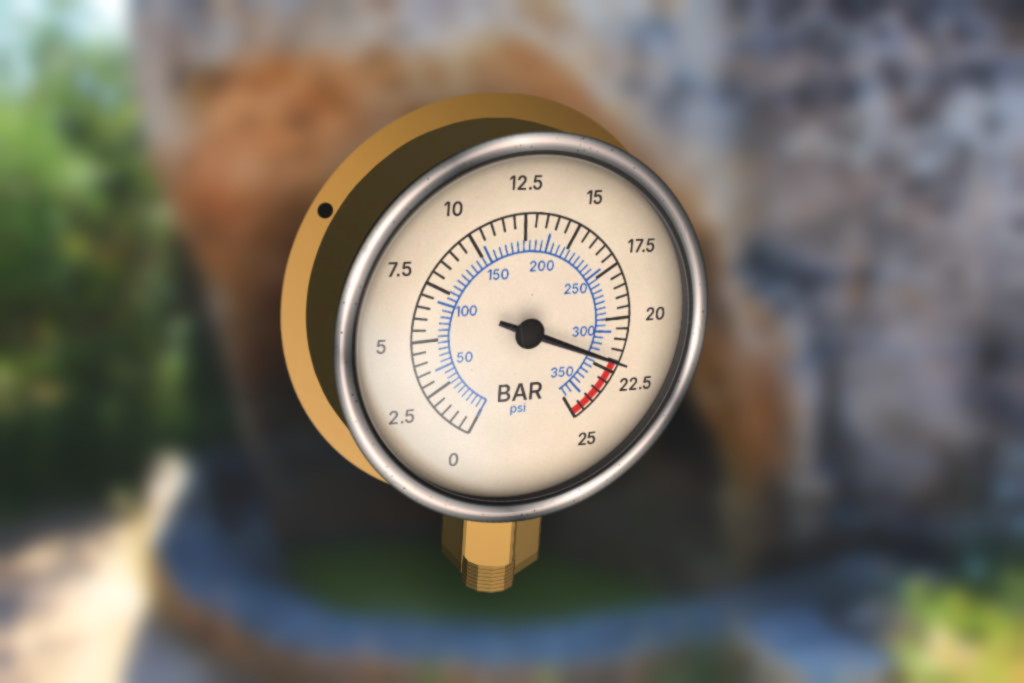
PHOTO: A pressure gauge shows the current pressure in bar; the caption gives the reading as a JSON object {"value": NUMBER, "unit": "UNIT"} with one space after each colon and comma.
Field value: {"value": 22, "unit": "bar"}
